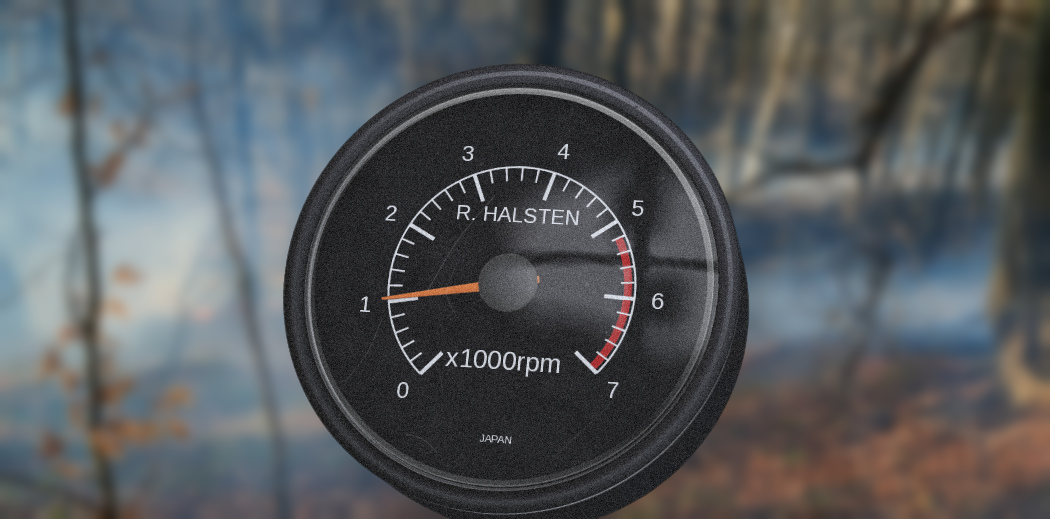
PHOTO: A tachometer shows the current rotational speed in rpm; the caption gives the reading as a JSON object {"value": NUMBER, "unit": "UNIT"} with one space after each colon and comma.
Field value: {"value": 1000, "unit": "rpm"}
